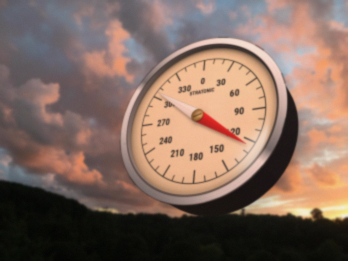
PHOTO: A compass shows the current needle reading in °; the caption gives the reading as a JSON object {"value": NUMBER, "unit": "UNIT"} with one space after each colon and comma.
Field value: {"value": 125, "unit": "°"}
